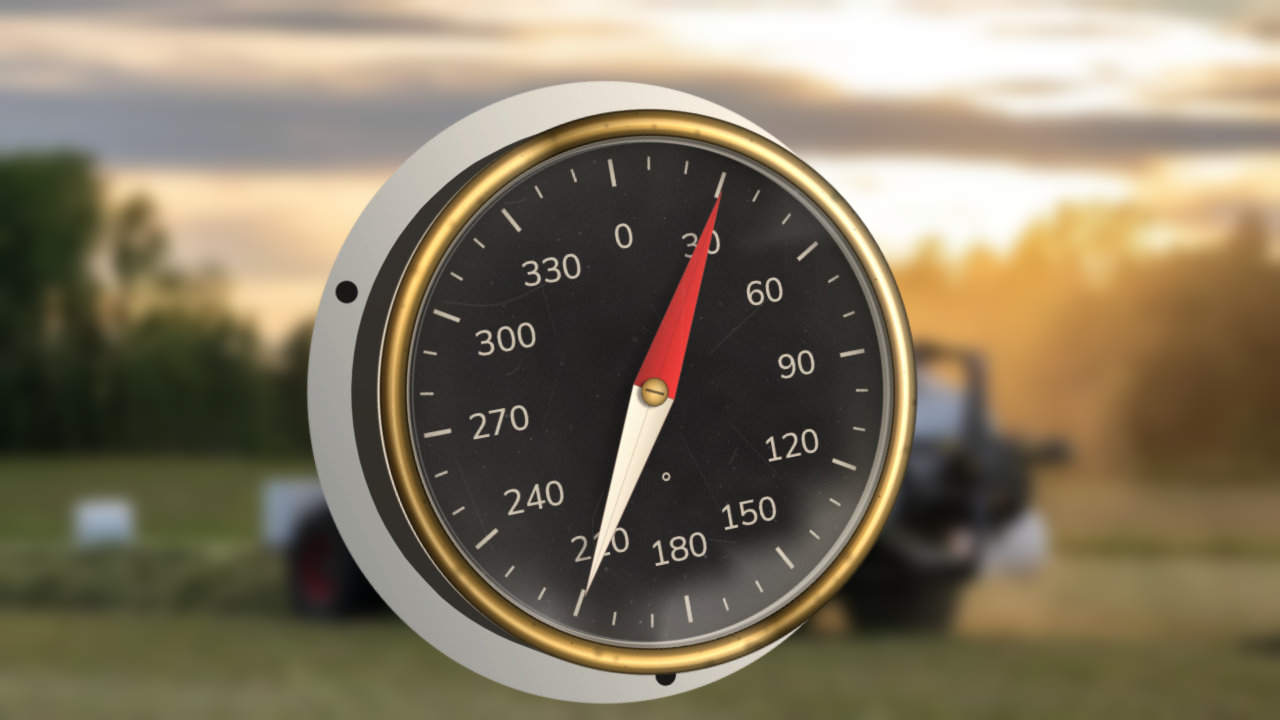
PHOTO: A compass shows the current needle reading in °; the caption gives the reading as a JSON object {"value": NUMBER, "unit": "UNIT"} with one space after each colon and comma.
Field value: {"value": 30, "unit": "°"}
